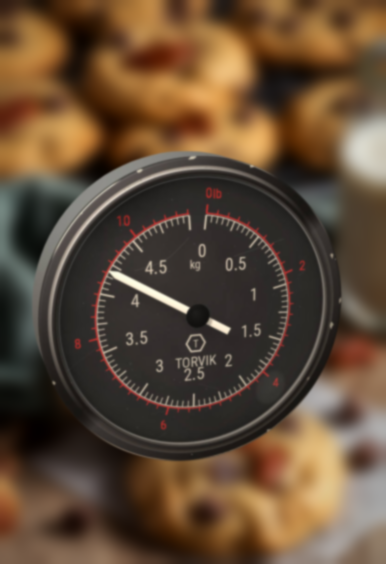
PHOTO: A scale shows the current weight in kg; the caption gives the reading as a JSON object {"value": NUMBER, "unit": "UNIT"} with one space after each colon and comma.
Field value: {"value": 4.2, "unit": "kg"}
